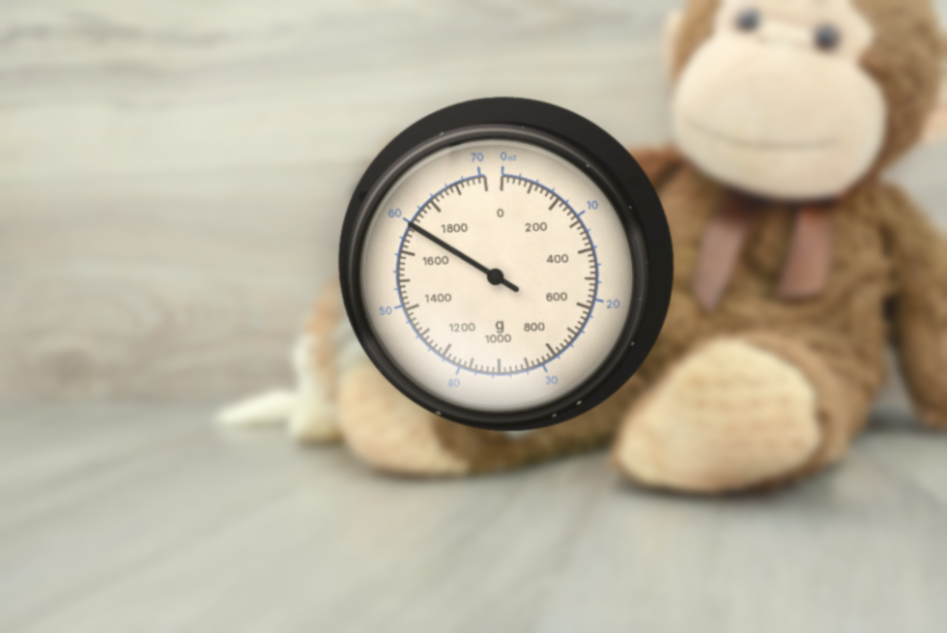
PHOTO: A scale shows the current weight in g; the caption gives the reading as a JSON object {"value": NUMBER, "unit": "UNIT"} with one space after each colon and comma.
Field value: {"value": 1700, "unit": "g"}
